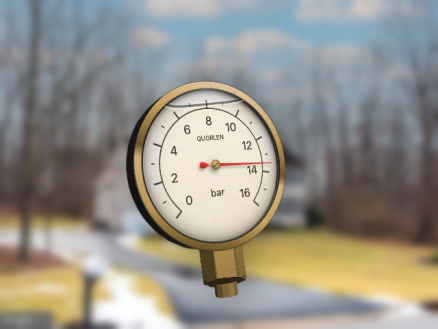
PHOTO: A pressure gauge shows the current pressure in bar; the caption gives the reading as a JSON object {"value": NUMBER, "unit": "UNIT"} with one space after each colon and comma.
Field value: {"value": 13.5, "unit": "bar"}
